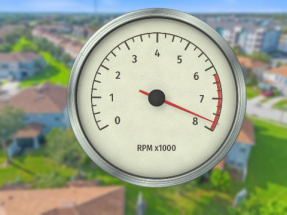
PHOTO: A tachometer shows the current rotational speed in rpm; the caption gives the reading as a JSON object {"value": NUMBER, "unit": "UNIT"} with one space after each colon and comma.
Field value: {"value": 7750, "unit": "rpm"}
